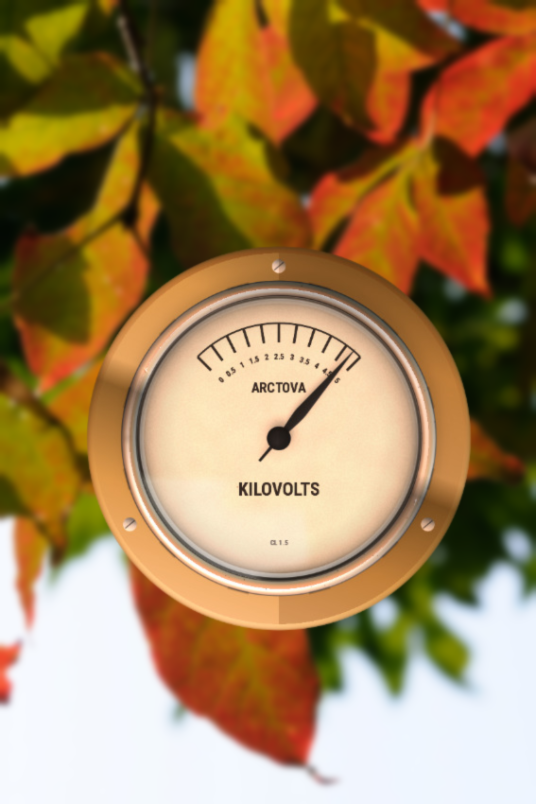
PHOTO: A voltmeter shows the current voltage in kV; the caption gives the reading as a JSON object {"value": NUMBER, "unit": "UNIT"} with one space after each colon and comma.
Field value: {"value": 4.75, "unit": "kV"}
